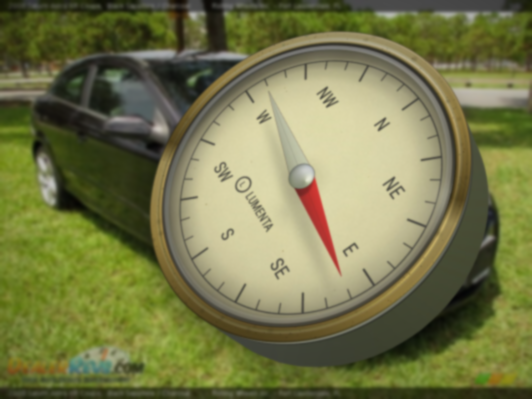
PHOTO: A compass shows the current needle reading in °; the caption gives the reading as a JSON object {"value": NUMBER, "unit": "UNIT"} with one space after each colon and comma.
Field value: {"value": 100, "unit": "°"}
